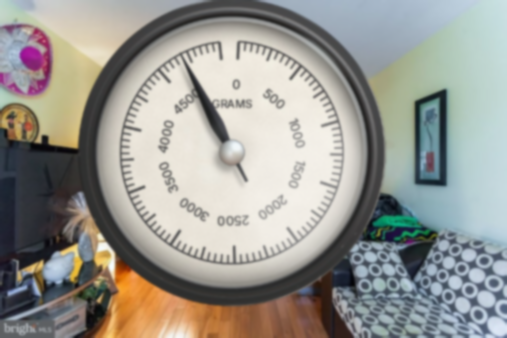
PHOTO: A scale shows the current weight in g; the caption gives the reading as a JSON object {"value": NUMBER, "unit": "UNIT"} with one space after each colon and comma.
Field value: {"value": 4700, "unit": "g"}
